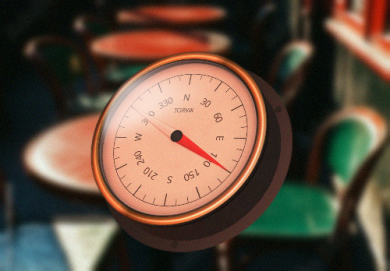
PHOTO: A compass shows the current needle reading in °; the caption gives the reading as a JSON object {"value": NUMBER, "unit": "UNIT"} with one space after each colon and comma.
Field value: {"value": 120, "unit": "°"}
